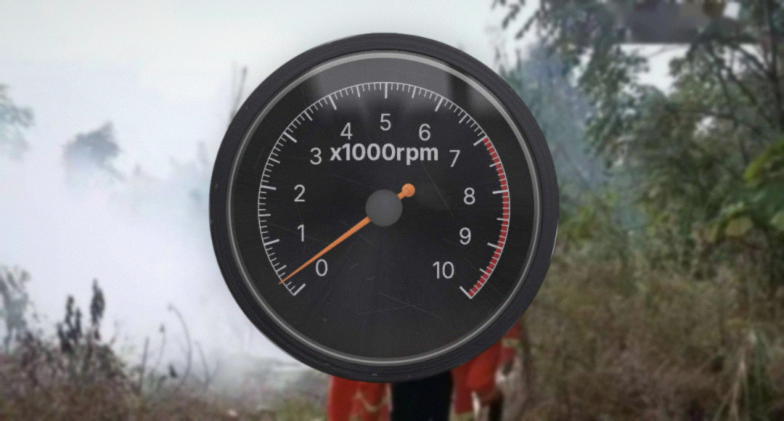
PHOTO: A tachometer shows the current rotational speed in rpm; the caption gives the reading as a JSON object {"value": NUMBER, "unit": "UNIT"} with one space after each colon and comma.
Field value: {"value": 300, "unit": "rpm"}
